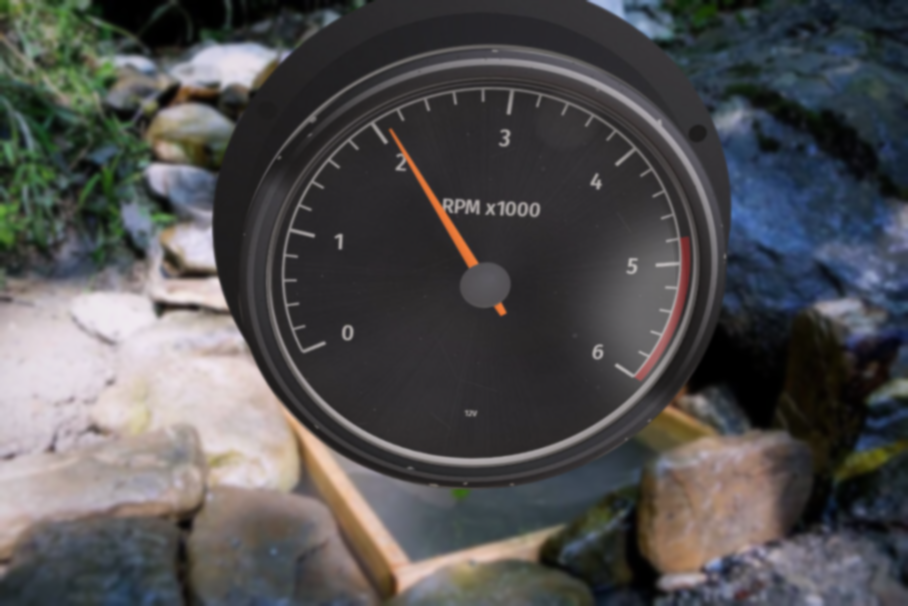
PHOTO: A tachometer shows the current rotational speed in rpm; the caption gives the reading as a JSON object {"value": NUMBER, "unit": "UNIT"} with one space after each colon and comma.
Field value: {"value": 2100, "unit": "rpm"}
